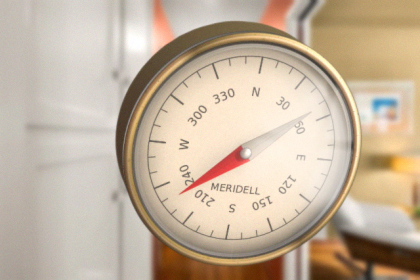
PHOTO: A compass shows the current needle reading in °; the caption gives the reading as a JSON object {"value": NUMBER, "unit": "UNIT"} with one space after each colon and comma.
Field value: {"value": 230, "unit": "°"}
